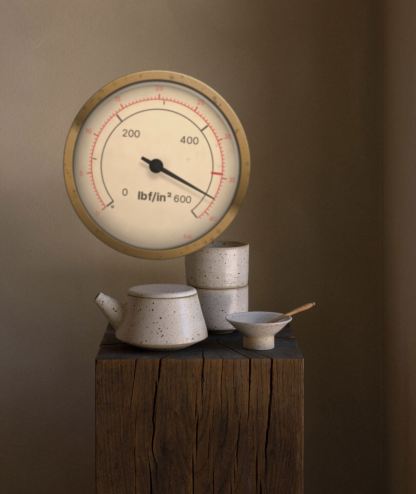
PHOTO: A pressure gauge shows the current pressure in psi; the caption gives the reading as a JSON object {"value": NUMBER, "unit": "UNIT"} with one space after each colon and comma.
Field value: {"value": 550, "unit": "psi"}
